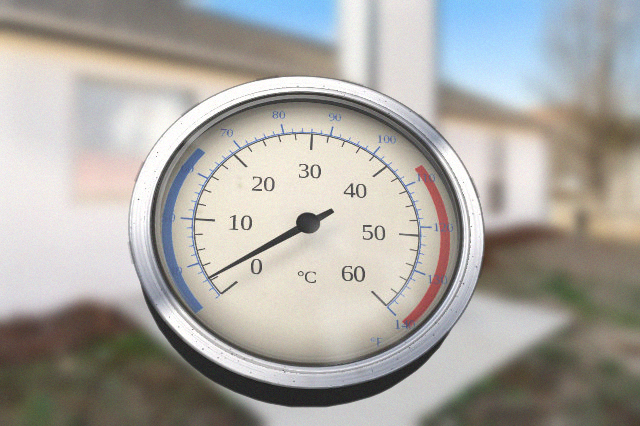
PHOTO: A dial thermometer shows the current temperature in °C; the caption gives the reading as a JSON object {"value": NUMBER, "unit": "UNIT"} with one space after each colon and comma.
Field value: {"value": 2, "unit": "°C"}
